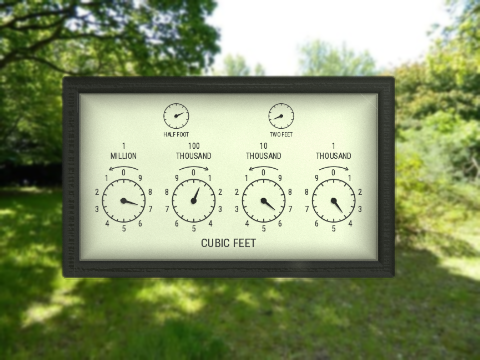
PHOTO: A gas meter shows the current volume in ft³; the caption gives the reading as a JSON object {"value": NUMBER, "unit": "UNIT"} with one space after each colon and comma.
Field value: {"value": 706400, "unit": "ft³"}
